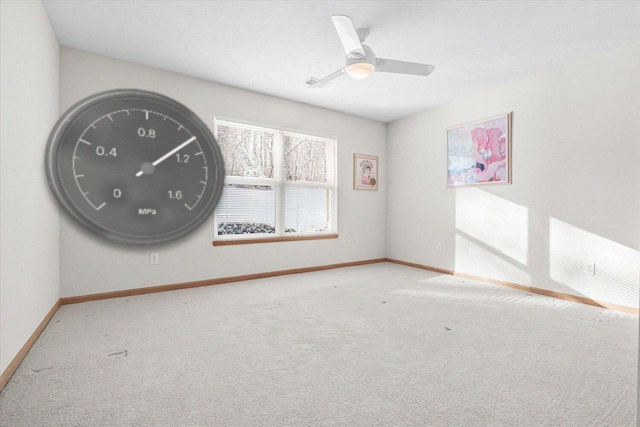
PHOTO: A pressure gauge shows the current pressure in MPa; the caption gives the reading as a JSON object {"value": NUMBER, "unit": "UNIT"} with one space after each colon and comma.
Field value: {"value": 1.1, "unit": "MPa"}
